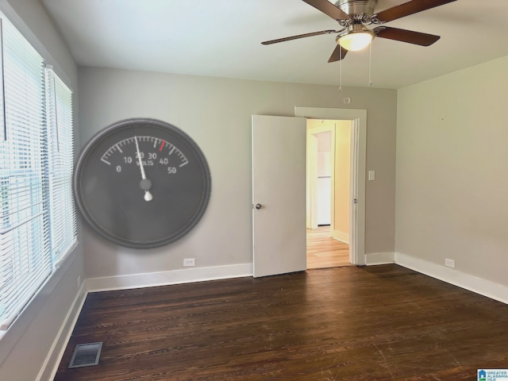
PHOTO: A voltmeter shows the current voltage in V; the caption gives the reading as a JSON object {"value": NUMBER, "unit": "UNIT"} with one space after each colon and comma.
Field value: {"value": 20, "unit": "V"}
